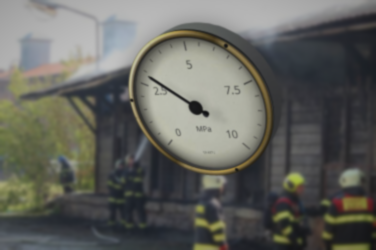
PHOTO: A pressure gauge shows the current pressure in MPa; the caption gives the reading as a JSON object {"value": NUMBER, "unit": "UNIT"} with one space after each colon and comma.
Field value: {"value": 3, "unit": "MPa"}
